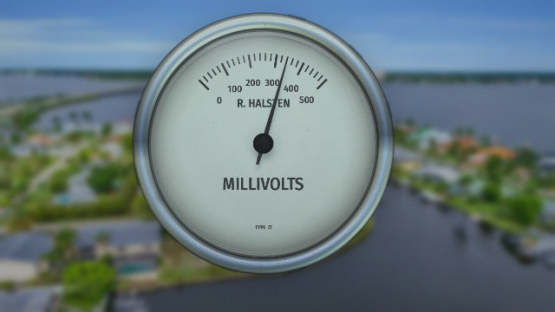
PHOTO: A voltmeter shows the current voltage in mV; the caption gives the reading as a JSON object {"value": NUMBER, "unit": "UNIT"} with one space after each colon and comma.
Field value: {"value": 340, "unit": "mV"}
